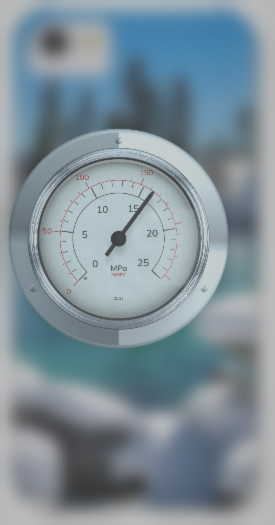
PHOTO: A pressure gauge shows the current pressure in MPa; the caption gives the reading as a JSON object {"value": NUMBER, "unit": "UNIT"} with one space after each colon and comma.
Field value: {"value": 16, "unit": "MPa"}
